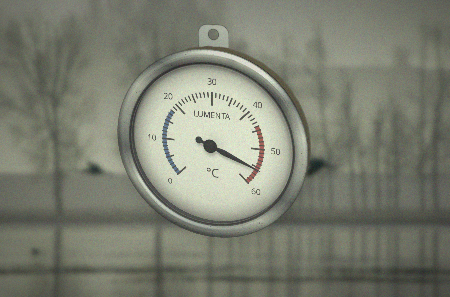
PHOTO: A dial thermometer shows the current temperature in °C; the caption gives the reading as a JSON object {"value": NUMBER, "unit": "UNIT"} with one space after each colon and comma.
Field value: {"value": 55, "unit": "°C"}
